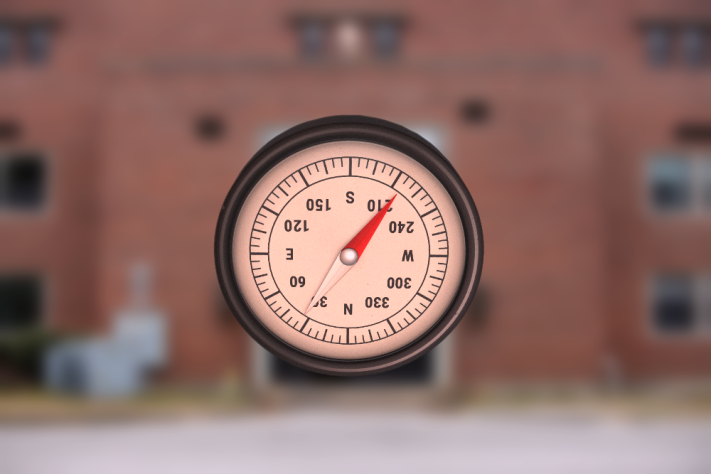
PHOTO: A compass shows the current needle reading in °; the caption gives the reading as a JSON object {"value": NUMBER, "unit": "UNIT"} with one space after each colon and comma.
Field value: {"value": 215, "unit": "°"}
